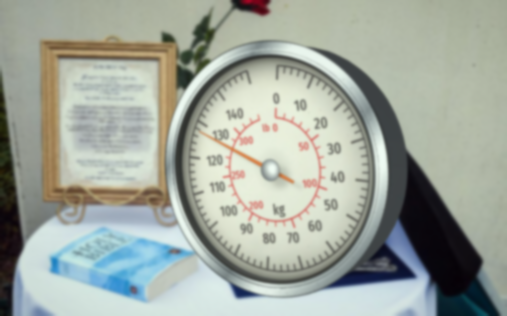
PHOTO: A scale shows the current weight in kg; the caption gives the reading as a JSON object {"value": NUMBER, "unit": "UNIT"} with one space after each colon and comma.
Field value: {"value": 128, "unit": "kg"}
